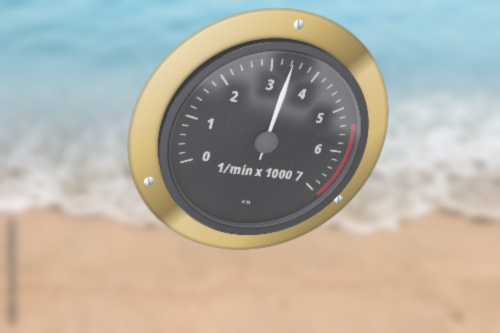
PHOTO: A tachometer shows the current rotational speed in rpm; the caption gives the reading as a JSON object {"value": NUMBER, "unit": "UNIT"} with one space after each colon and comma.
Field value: {"value": 3400, "unit": "rpm"}
